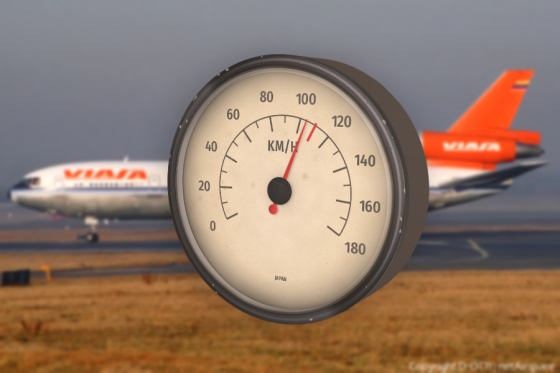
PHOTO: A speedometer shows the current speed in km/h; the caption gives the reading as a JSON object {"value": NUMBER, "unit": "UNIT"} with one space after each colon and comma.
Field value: {"value": 105, "unit": "km/h"}
